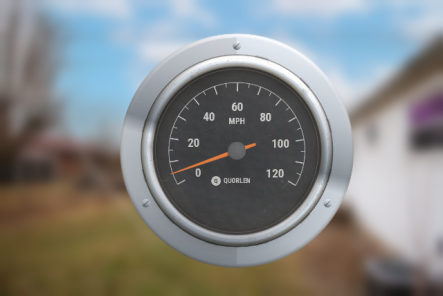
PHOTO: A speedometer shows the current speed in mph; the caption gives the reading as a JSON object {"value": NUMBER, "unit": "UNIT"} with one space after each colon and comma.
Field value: {"value": 5, "unit": "mph"}
